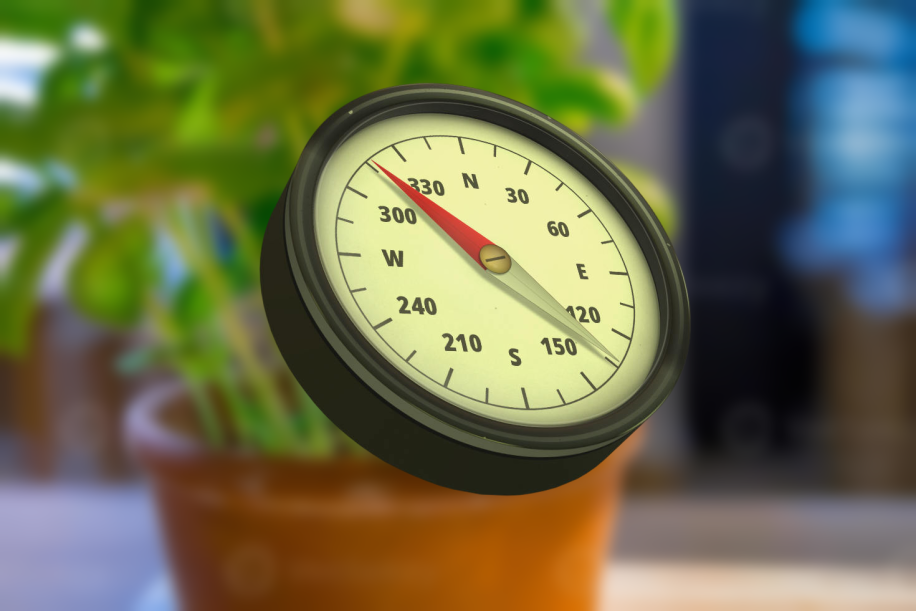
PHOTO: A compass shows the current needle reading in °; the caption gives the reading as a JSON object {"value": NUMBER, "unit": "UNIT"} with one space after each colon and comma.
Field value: {"value": 315, "unit": "°"}
